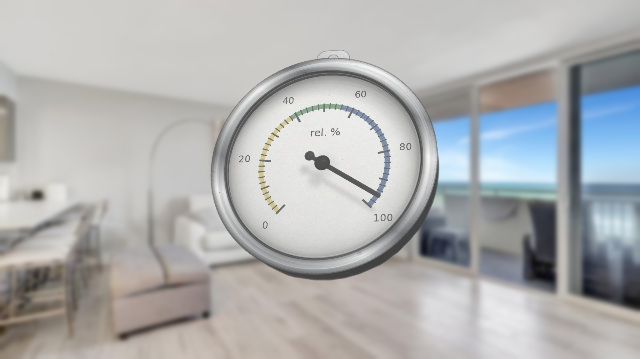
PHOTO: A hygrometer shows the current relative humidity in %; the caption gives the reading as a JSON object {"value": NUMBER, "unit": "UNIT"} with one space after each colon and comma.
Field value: {"value": 96, "unit": "%"}
